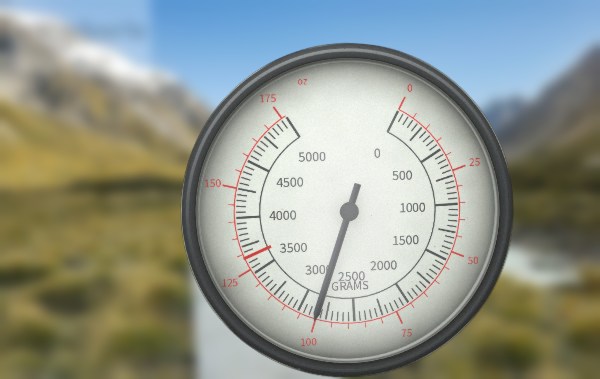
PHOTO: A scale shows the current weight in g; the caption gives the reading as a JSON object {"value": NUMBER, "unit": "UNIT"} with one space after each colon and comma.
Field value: {"value": 2850, "unit": "g"}
